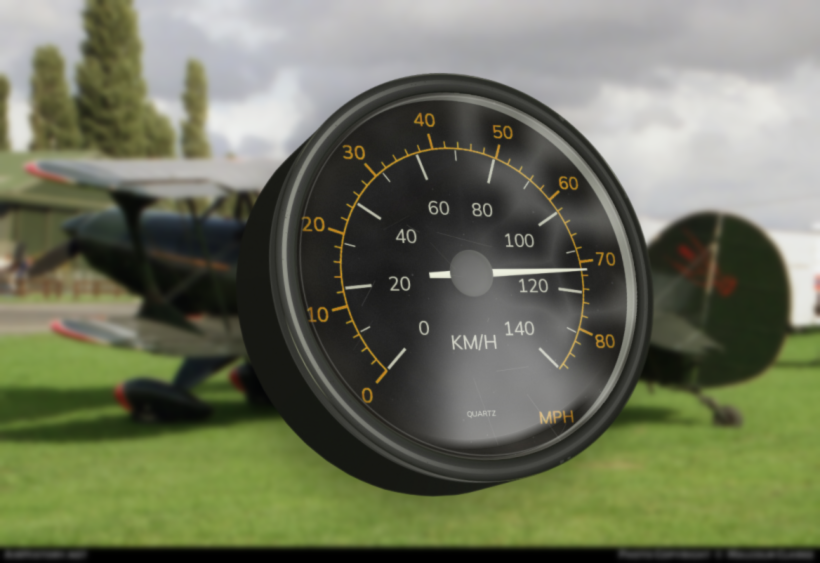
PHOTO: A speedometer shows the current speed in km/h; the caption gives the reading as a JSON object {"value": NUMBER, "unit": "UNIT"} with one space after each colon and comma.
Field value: {"value": 115, "unit": "km/h"}
